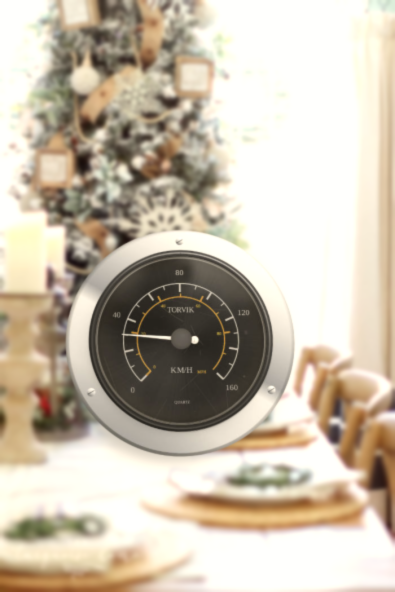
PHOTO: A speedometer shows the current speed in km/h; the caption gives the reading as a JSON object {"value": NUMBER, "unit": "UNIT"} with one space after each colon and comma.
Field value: {"value": 30, "unit": "km/h"}
